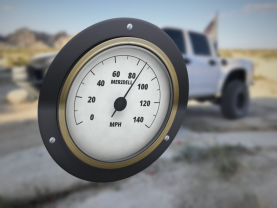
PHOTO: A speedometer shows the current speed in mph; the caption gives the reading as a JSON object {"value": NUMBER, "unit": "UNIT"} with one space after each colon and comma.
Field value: {"value": 85, "unit": "mph"}
